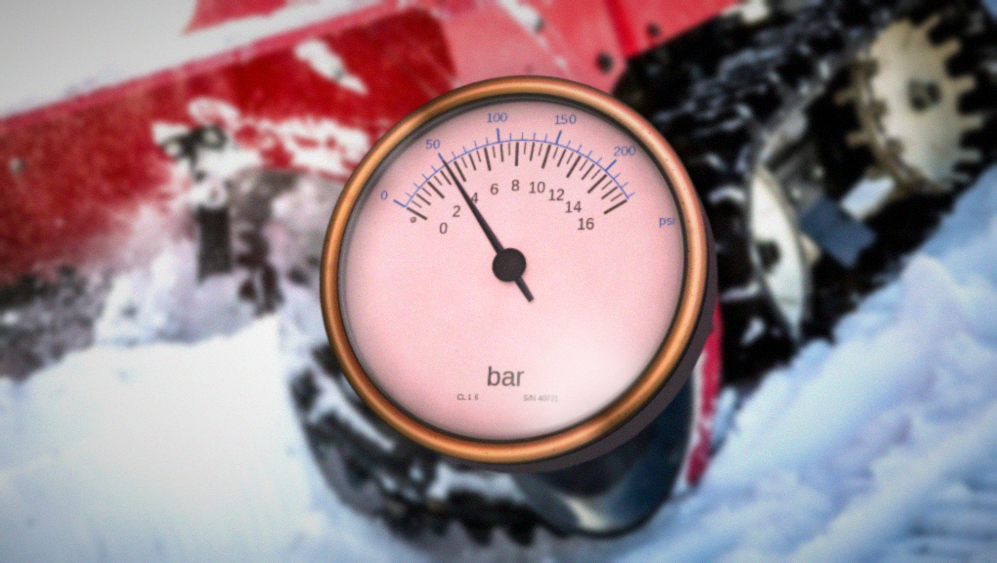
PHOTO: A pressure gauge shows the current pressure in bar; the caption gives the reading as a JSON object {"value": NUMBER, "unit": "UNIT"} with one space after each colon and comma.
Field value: {"value": 3.5, "unit": "bar"}
